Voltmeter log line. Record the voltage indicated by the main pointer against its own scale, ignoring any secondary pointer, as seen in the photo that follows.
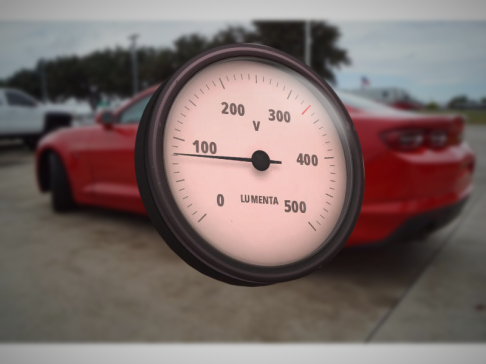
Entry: 80 V
